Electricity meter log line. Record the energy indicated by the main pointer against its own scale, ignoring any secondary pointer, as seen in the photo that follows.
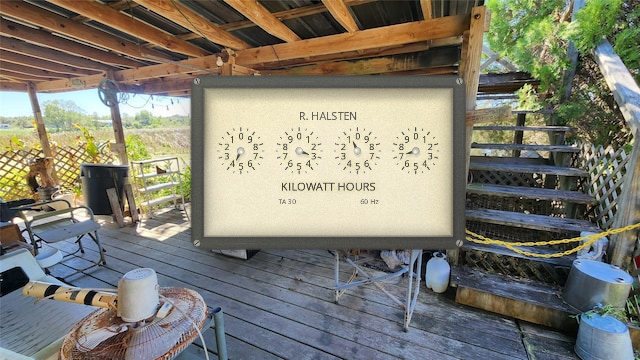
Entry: 4307 kWh
